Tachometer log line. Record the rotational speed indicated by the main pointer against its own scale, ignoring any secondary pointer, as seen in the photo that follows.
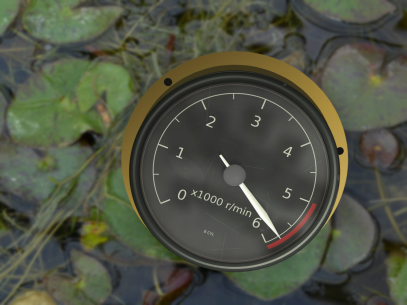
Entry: 5750 rpm
